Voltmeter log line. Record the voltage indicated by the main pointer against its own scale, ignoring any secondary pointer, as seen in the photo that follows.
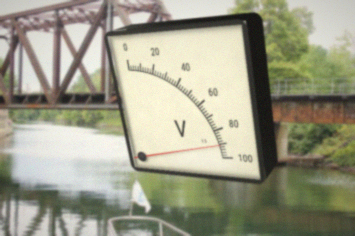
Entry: 90 V
